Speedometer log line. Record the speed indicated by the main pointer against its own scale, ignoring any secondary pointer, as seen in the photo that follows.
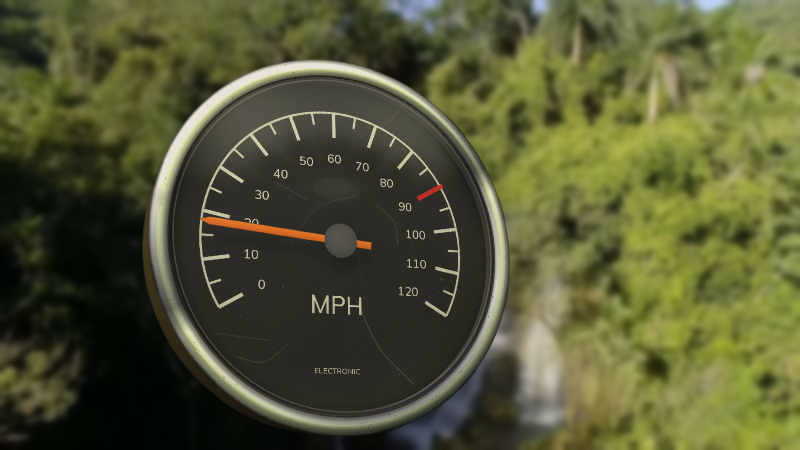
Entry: 17.5 mph
